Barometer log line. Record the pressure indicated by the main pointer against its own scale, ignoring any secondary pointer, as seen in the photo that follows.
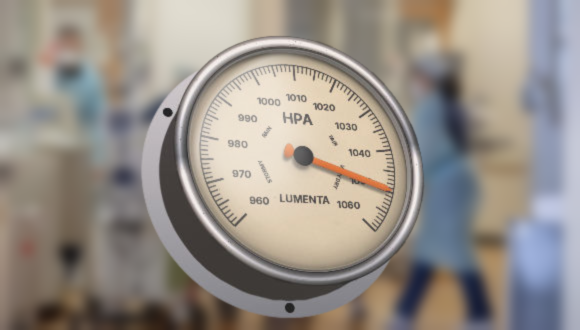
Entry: 1050 hPa
